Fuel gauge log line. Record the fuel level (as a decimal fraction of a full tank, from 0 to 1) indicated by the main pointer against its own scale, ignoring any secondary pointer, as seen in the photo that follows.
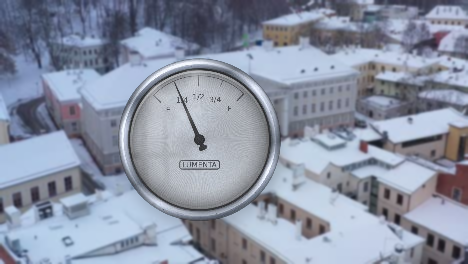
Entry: 0.25
